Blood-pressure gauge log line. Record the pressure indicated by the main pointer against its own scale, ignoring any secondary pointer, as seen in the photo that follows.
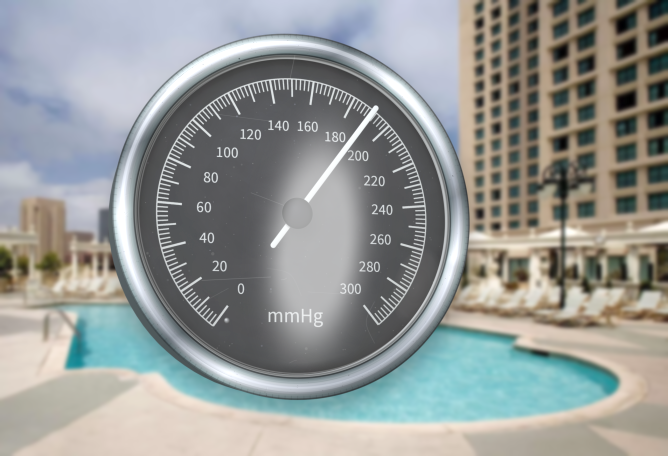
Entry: 190 mmHg
